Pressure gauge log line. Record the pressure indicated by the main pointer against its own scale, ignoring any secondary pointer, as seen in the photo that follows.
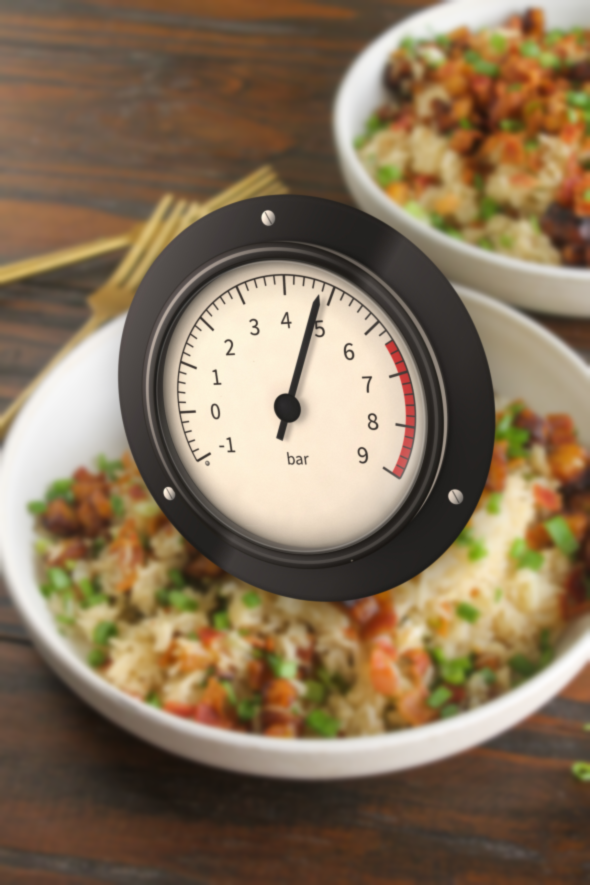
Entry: 4.8 bar
